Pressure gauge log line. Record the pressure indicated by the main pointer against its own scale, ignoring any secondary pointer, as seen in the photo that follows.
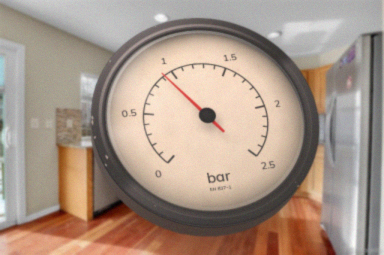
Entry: 0.9 bar
